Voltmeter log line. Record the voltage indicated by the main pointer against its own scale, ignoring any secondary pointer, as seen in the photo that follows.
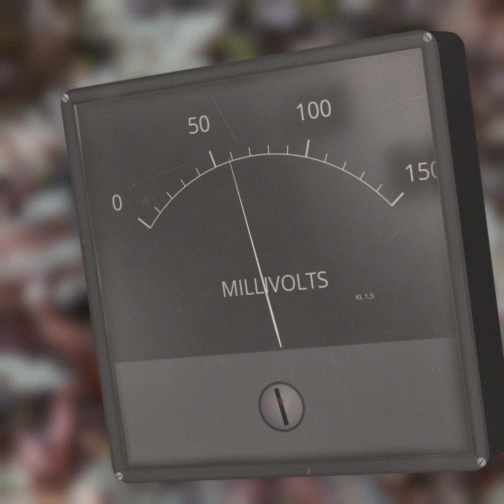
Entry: 60 mV
